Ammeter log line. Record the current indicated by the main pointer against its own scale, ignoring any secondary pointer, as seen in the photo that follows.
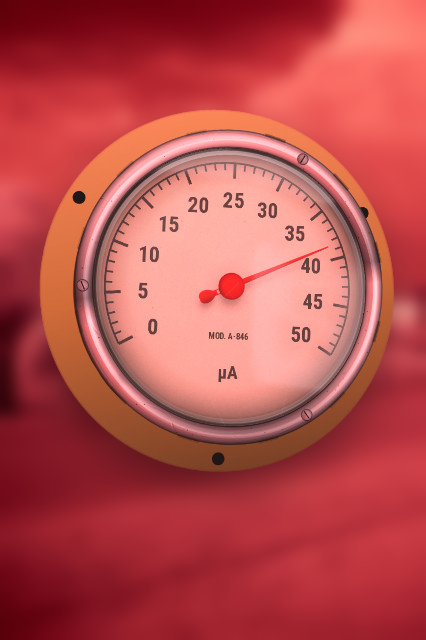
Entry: 38.5 µA
